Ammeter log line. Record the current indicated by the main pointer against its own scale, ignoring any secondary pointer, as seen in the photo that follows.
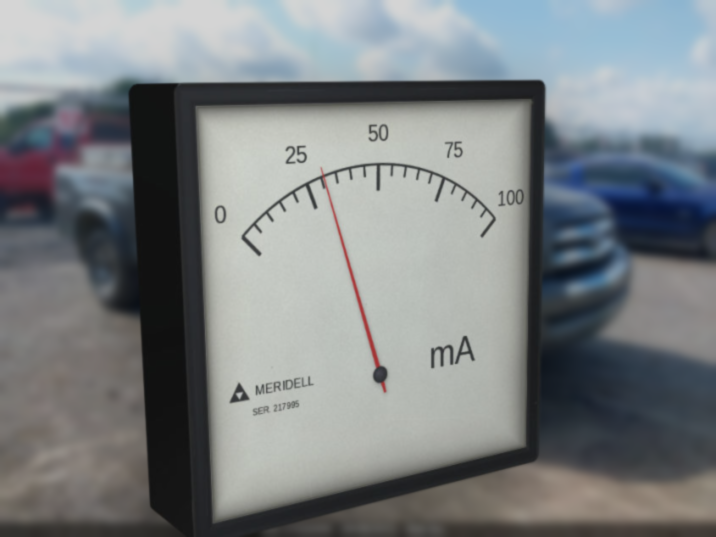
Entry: 30 mA
